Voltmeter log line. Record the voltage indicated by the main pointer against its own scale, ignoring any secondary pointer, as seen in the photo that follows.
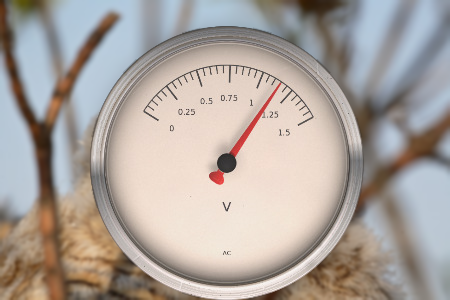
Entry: 1.15 V
